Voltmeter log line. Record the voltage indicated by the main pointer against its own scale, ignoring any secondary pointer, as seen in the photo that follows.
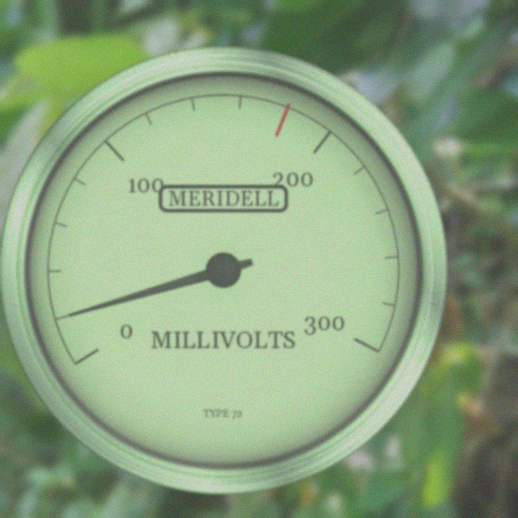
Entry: 20 mV
